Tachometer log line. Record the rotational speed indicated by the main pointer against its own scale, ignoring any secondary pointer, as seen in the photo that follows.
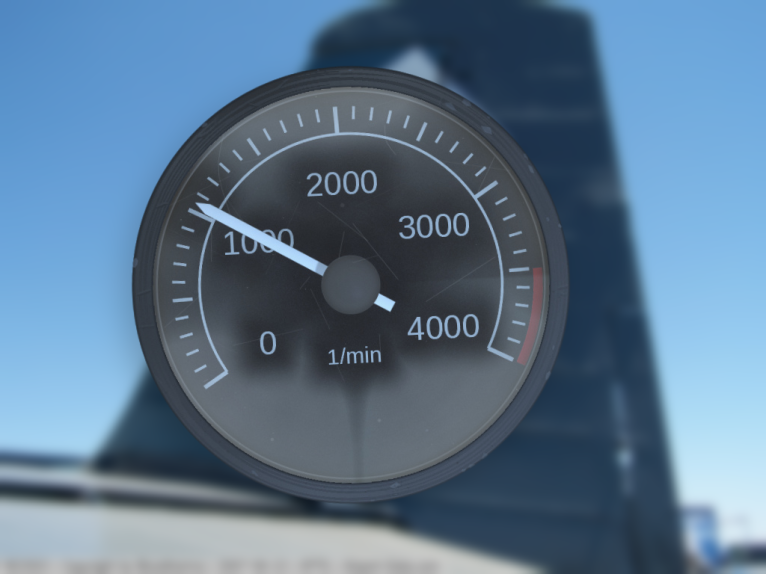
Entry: 1050 rpm
